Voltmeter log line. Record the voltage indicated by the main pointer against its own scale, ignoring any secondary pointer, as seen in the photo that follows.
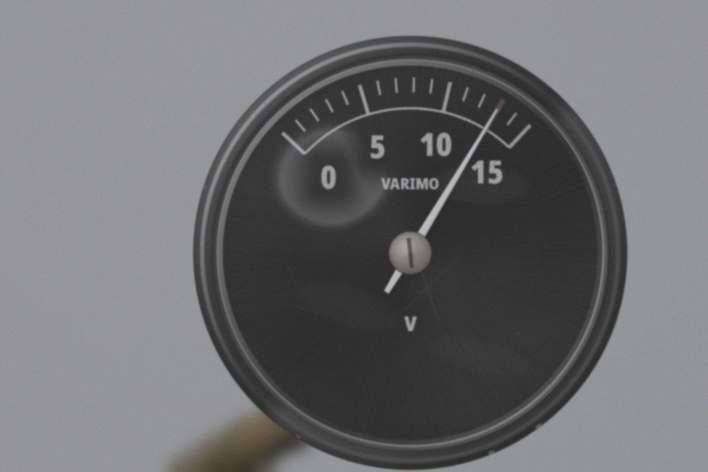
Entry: 13 V
